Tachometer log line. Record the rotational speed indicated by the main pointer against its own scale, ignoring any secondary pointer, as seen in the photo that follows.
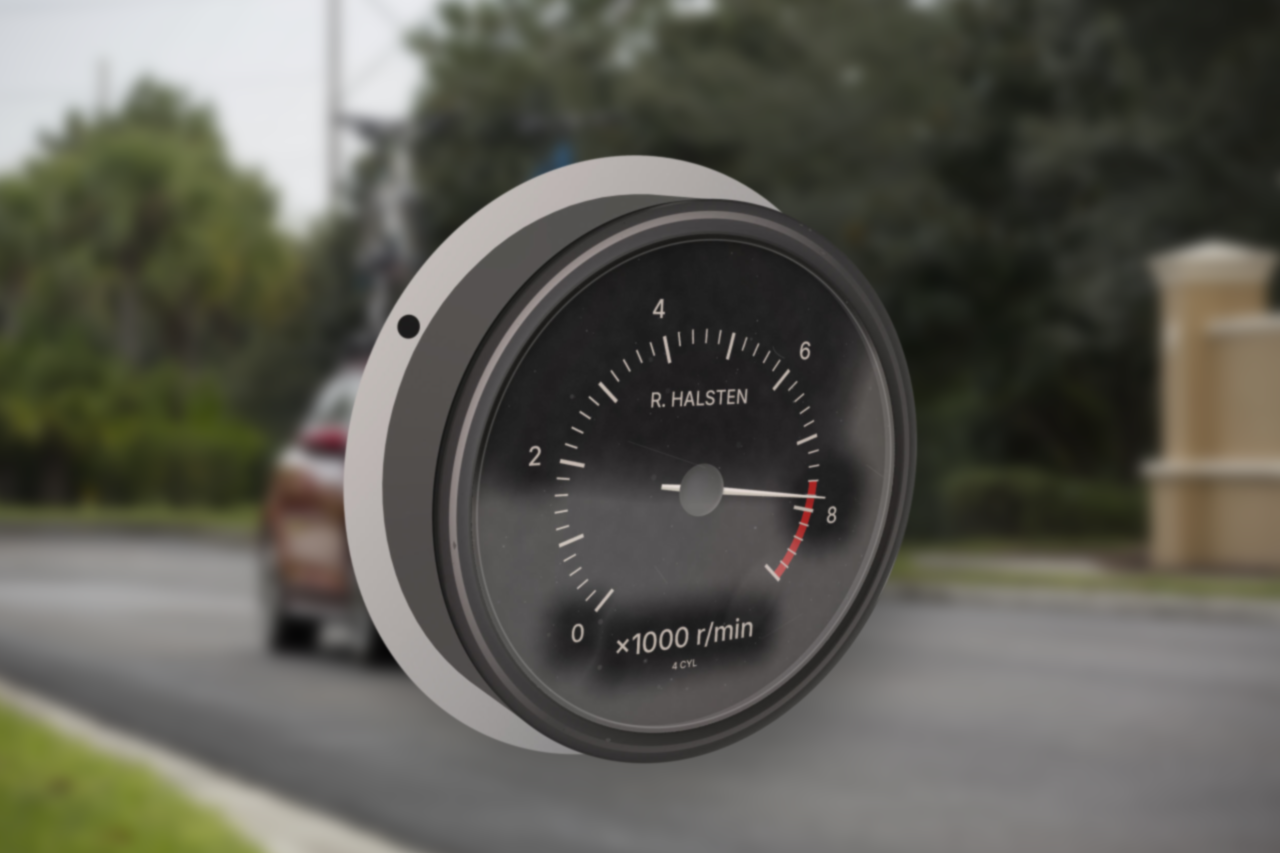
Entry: 7800 rpm
